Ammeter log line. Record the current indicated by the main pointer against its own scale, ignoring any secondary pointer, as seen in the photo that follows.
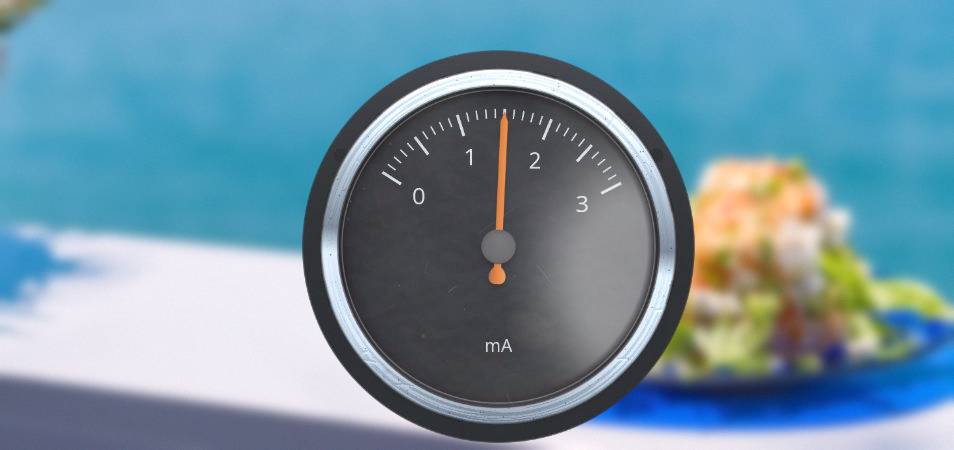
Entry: 1.5 mA
